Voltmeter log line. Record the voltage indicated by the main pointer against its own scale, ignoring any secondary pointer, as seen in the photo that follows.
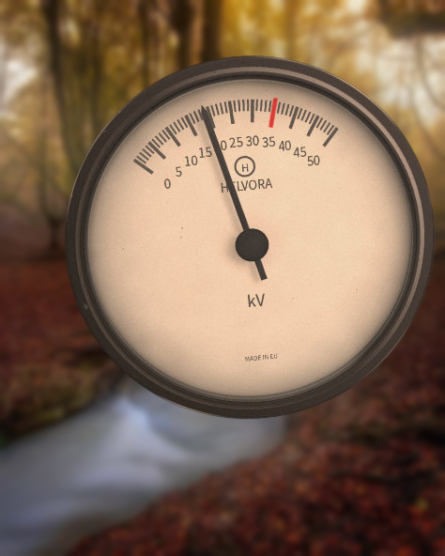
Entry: 19 kV
